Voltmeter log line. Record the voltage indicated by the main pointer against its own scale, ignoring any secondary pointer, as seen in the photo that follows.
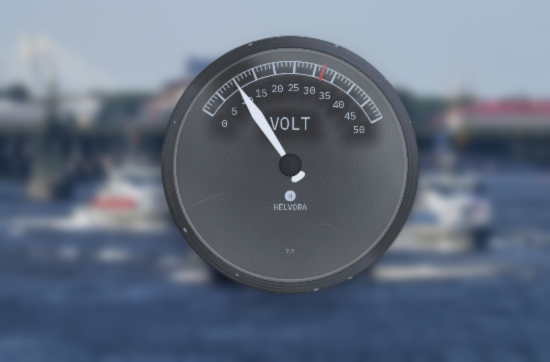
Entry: 10 V
